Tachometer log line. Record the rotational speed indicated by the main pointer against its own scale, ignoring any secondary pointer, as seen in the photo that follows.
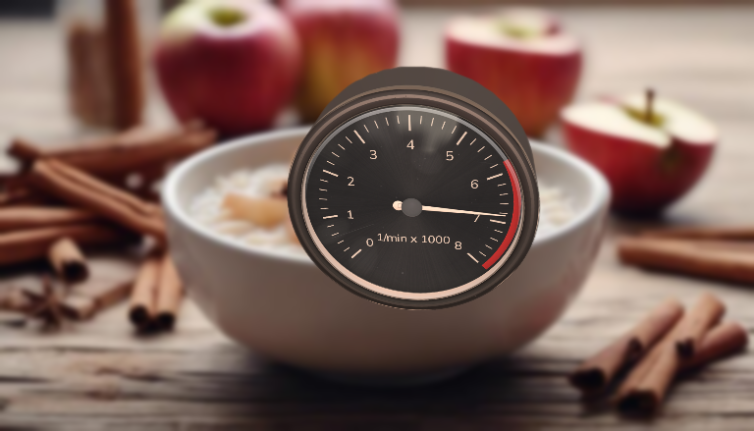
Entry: 6800 rpm
